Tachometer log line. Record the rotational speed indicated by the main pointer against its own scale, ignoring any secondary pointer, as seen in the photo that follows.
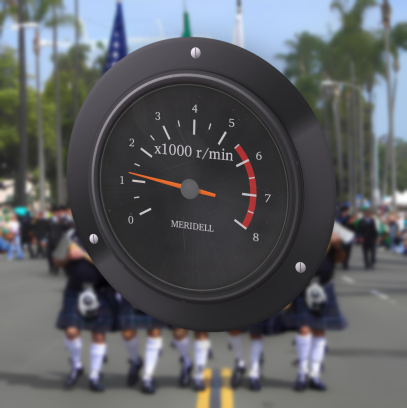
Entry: 1250 rpm
